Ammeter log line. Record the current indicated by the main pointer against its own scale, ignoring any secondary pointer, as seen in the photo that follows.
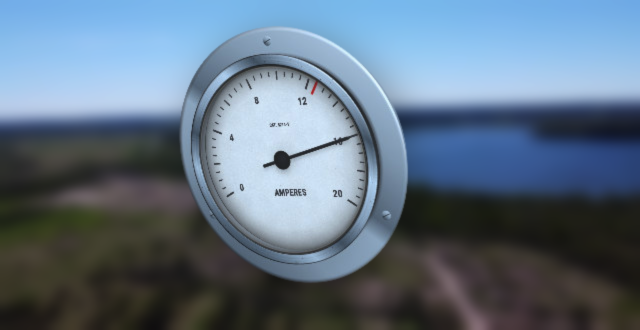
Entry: 16 A
